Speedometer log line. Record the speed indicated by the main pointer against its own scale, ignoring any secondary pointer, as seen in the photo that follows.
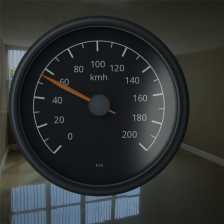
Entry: 55 km/h
